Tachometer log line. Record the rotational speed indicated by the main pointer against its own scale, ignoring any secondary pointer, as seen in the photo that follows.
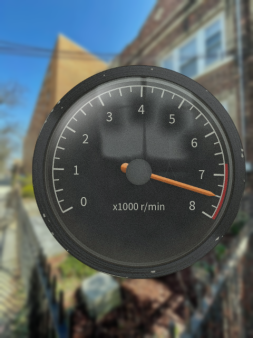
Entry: 7500 rpm
